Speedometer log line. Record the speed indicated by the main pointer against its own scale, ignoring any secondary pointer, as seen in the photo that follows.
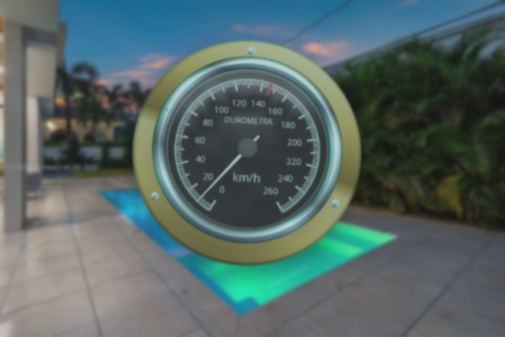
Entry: 10 km/h
